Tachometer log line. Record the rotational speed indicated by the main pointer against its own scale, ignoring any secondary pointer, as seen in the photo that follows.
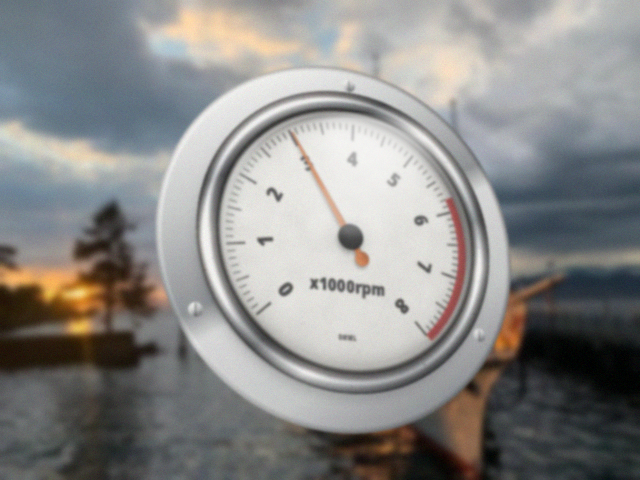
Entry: 3000 rpm
